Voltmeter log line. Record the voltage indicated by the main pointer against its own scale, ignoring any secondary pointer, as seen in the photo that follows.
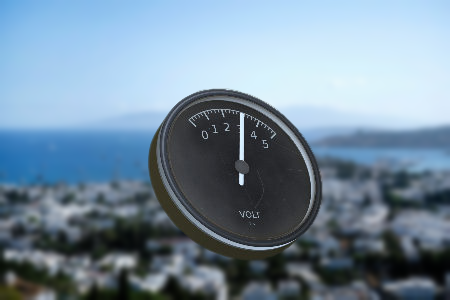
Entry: 3 V
